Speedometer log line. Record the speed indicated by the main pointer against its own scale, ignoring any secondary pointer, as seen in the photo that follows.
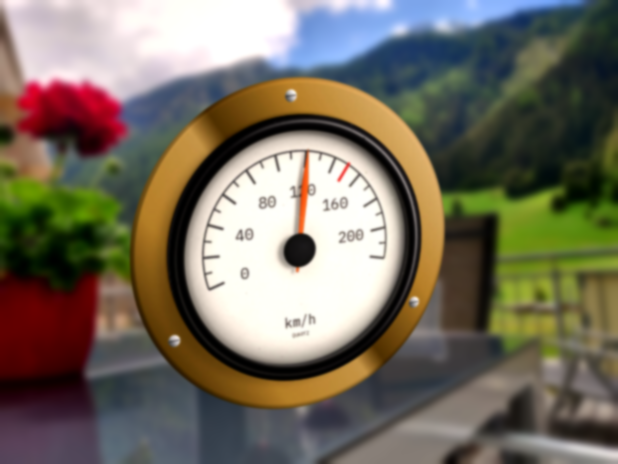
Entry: 120 km/h
